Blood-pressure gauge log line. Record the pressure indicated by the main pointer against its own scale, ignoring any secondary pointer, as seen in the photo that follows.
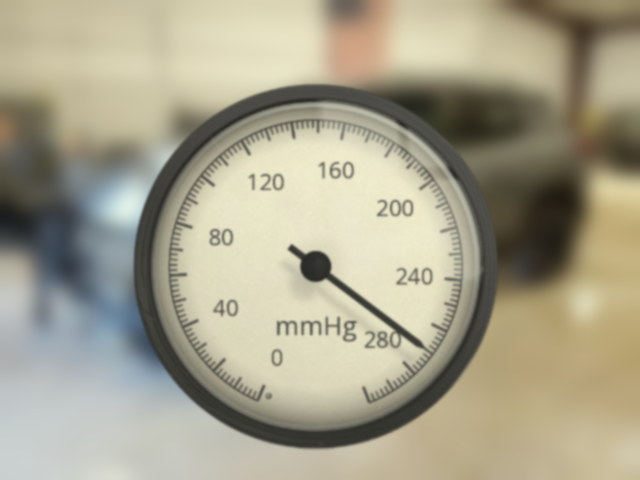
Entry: 270 mmHg
